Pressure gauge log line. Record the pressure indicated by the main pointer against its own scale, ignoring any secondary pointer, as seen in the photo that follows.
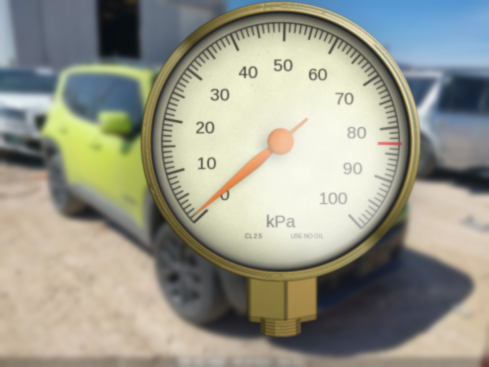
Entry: 1 kPa
